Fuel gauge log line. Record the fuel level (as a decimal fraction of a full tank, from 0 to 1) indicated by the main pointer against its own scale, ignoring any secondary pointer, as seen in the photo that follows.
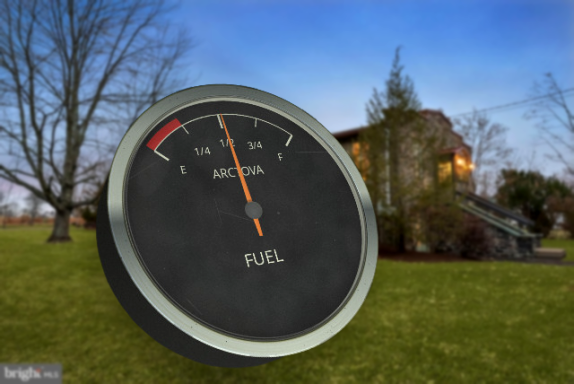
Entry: 0.5
